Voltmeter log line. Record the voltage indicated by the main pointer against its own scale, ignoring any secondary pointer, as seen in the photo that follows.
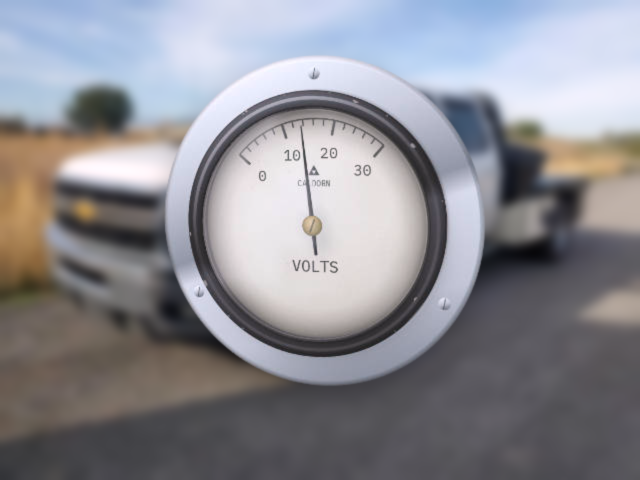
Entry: 14 V
